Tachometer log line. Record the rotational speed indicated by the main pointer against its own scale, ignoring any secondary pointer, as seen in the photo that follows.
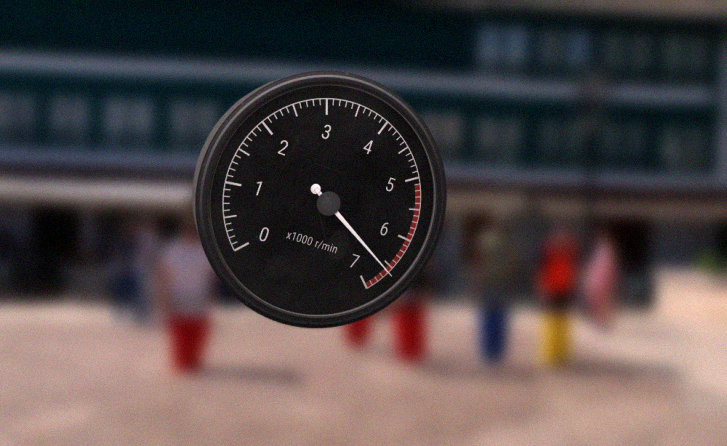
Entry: 6600 rpm
